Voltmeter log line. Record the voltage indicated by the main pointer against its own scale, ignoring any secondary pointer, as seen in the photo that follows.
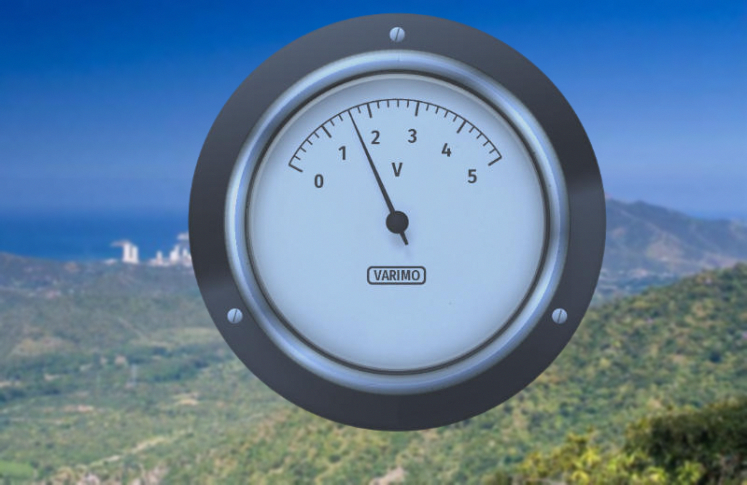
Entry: 1.6 V
